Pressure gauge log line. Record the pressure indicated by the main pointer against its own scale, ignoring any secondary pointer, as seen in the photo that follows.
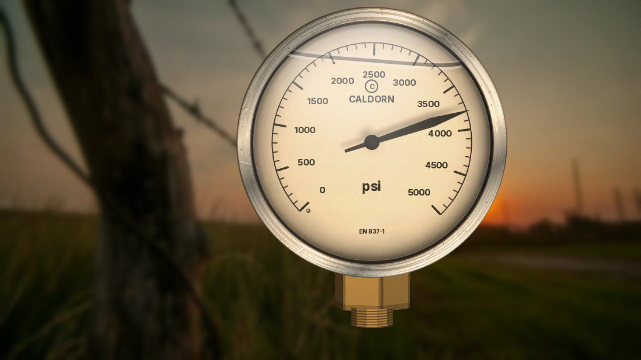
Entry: 3800 psi
